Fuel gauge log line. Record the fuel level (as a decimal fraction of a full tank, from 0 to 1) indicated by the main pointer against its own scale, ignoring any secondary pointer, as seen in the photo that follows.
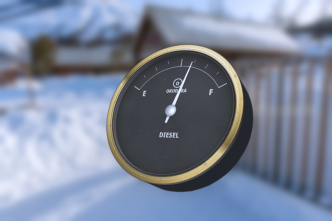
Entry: 0.625
